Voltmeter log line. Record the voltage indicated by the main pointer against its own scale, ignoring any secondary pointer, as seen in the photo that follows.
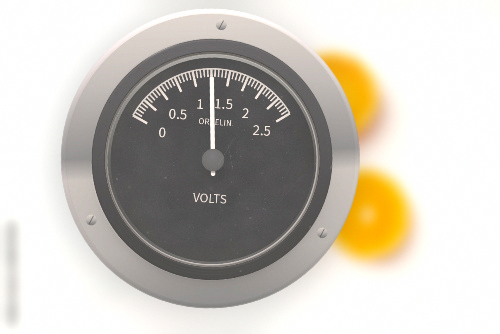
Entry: 1.25 V
